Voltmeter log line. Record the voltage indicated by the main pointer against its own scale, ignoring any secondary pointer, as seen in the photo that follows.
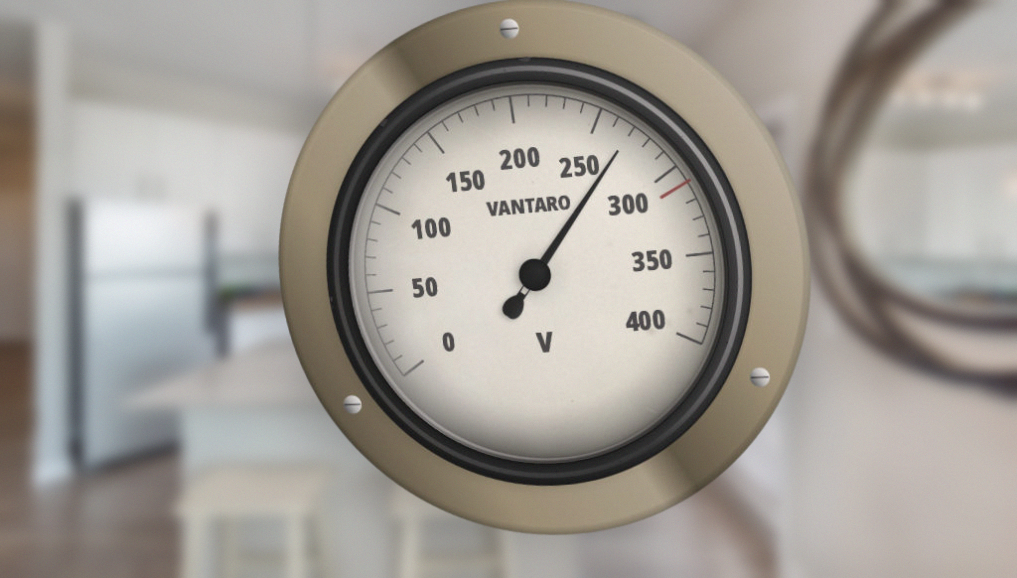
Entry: 270 V
